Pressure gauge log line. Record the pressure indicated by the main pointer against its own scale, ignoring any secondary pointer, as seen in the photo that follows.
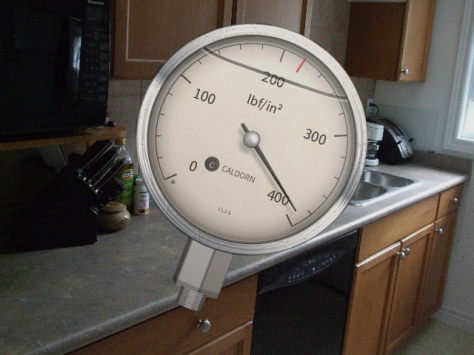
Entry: 390 psi
